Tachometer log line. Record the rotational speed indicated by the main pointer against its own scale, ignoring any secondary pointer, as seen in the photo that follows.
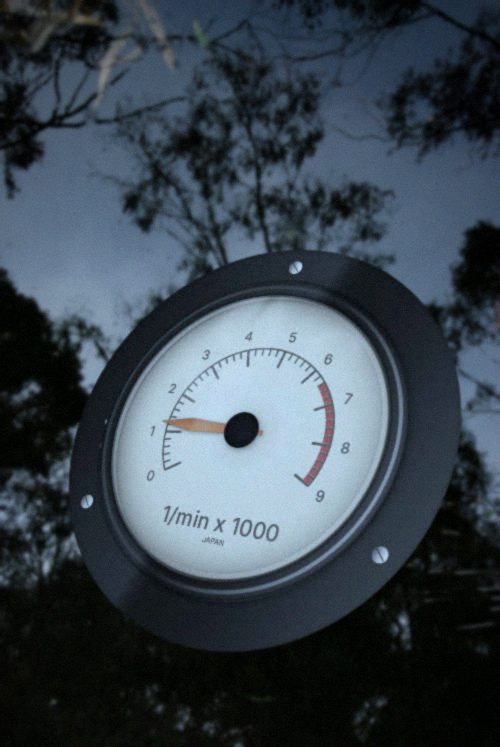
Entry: 1200 rpm
